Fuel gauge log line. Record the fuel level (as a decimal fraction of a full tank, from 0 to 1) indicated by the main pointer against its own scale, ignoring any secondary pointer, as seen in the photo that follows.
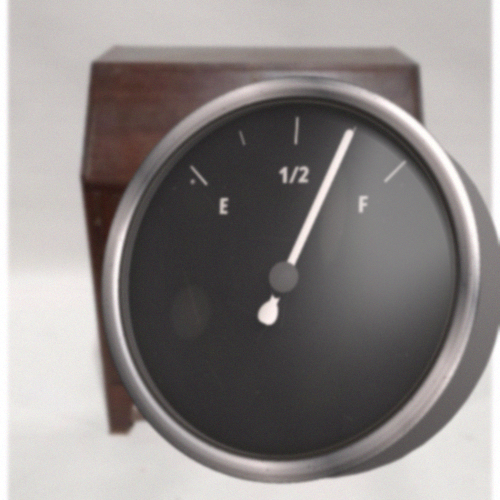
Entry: 0.75
